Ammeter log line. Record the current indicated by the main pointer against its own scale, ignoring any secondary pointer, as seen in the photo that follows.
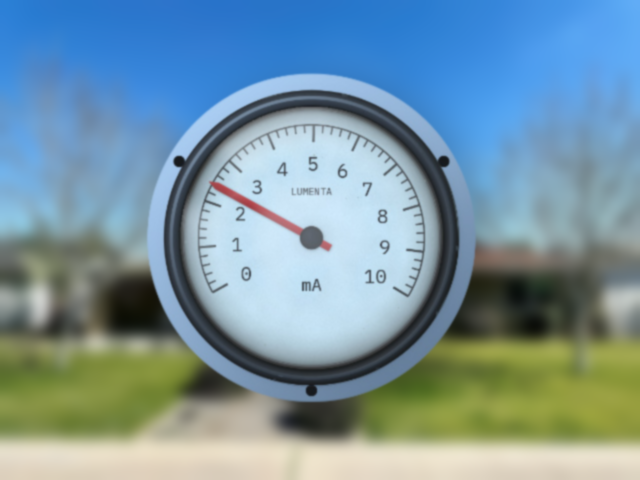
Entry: 2.4 mA
